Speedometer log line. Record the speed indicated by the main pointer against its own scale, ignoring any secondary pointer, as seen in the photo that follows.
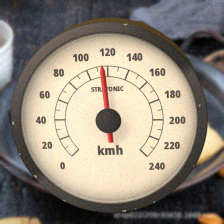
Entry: 115 km/h
